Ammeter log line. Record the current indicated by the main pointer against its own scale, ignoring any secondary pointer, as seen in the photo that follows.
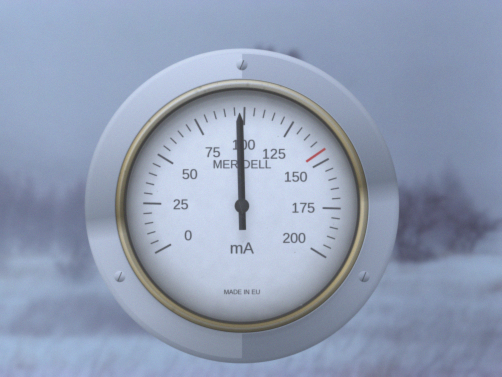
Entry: 97.5 mA
